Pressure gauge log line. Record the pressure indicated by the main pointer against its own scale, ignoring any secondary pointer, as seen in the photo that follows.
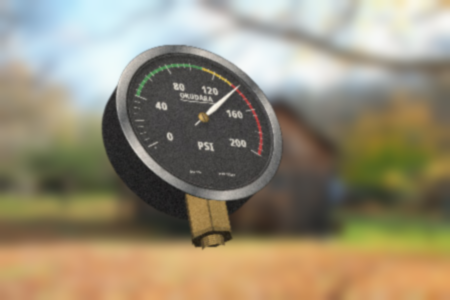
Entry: 140 psi
